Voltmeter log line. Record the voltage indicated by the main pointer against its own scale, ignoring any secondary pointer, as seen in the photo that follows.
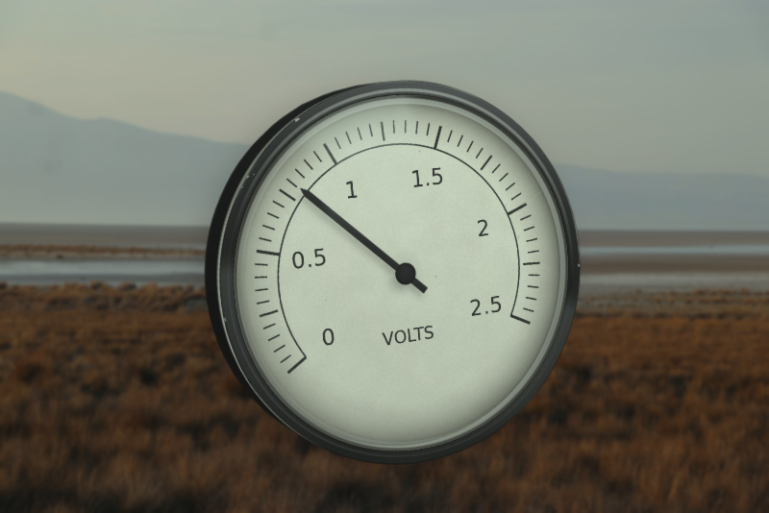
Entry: 0.8 V
